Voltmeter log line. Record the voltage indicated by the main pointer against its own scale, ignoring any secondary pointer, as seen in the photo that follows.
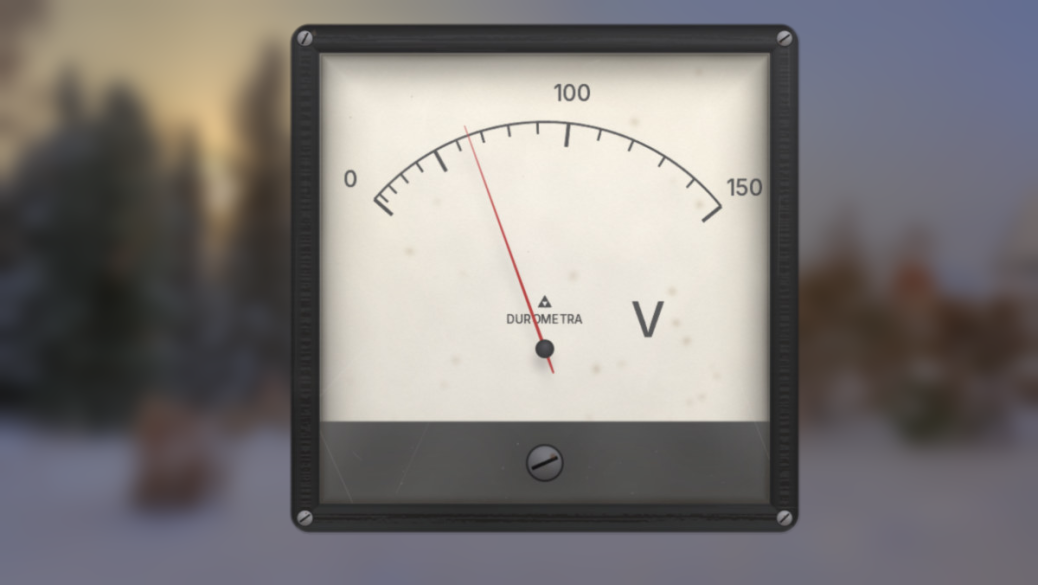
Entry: 65 V
